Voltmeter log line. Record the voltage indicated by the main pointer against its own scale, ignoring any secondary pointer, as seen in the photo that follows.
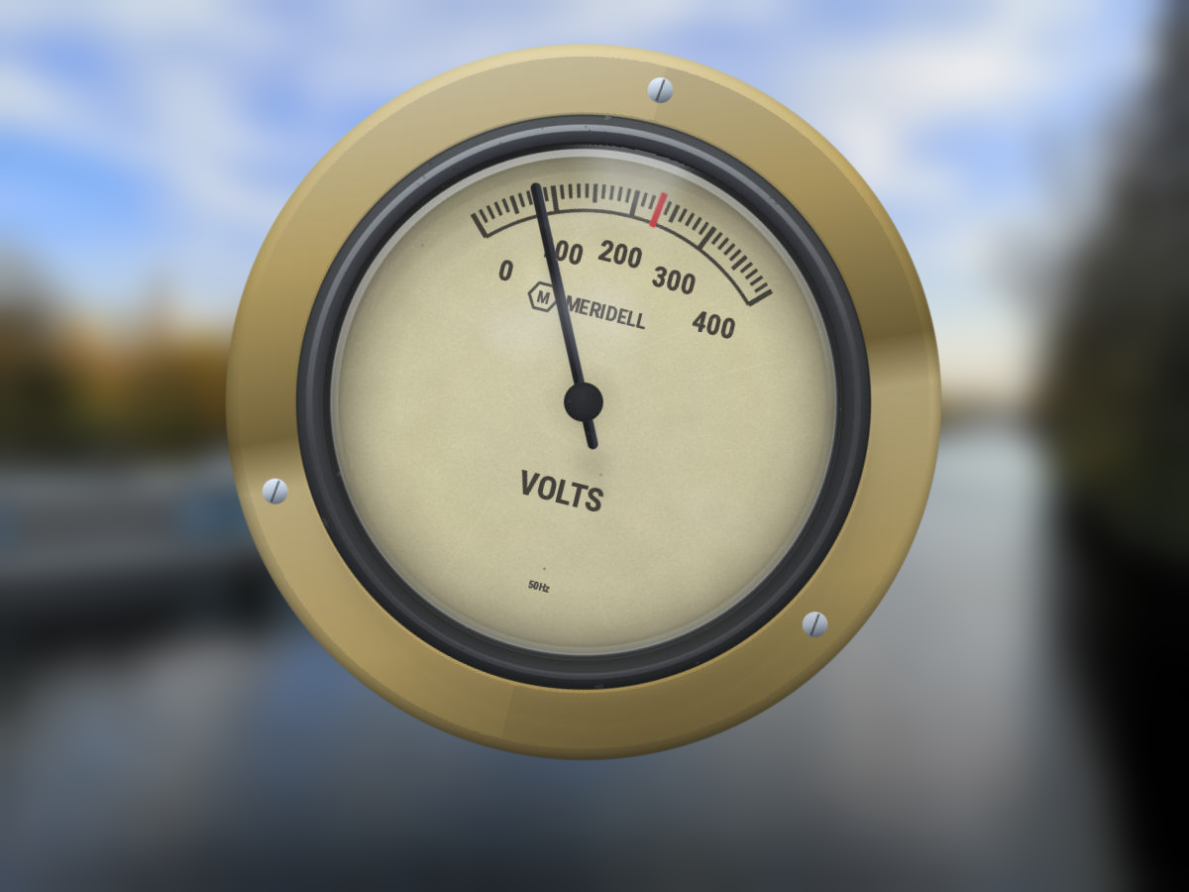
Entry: 80 V
